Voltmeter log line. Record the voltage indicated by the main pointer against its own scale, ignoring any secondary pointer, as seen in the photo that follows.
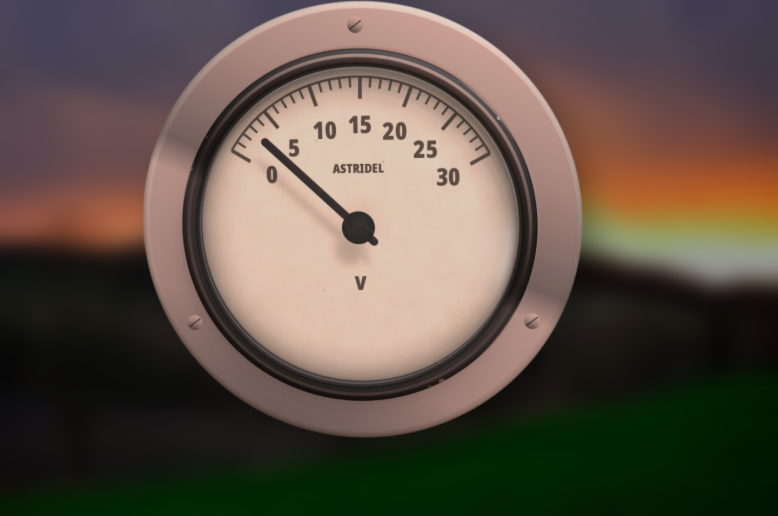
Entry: 3 V
